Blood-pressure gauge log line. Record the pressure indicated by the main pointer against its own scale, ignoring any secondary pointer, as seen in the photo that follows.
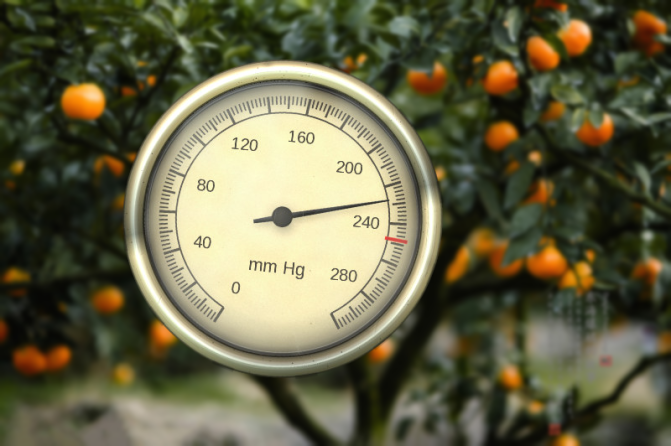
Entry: 228 mmHg
